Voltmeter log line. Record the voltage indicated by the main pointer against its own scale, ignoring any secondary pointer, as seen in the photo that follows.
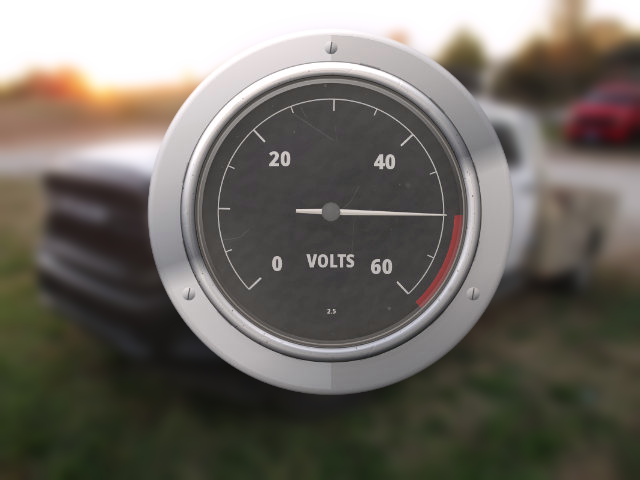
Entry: 50 V
